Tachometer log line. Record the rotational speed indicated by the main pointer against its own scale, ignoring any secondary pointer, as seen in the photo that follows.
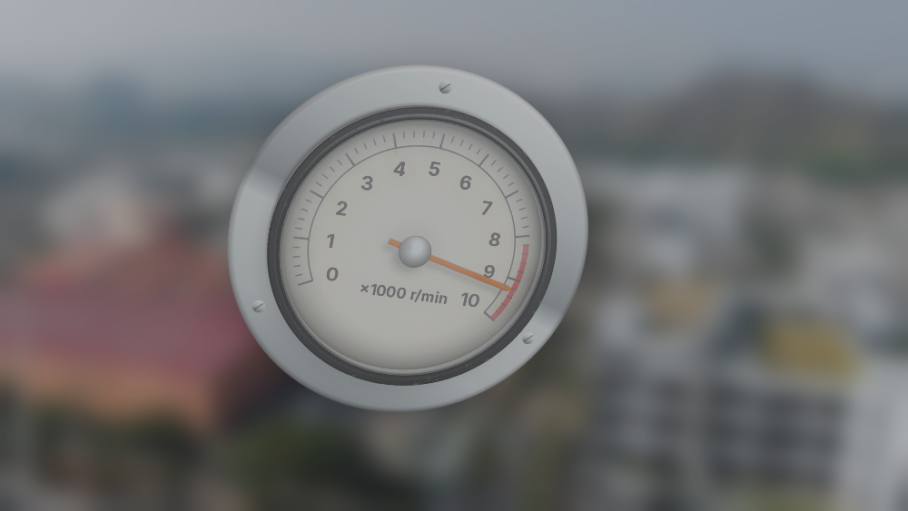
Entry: 9200 rpm
